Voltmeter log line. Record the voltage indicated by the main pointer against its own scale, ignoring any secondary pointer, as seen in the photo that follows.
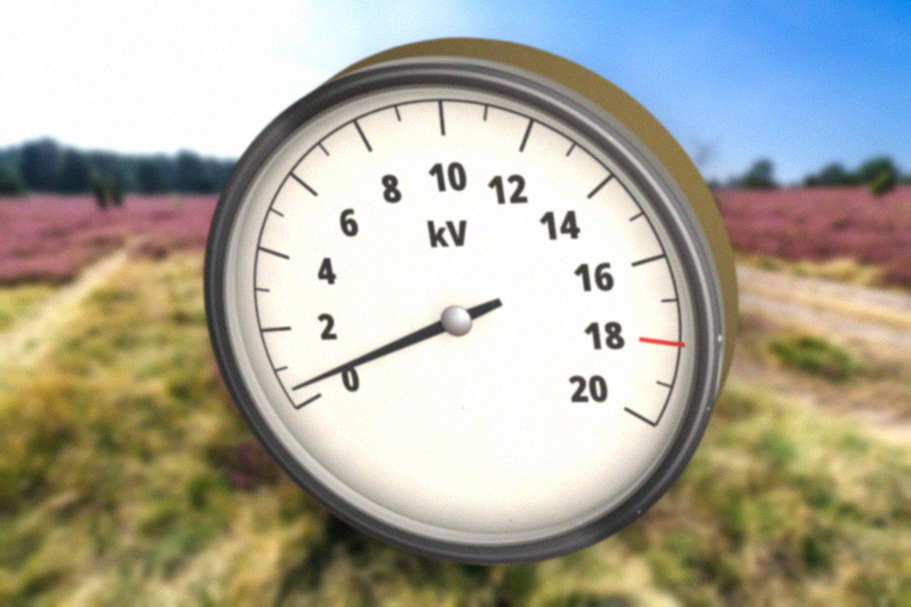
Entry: 0.5 kV
